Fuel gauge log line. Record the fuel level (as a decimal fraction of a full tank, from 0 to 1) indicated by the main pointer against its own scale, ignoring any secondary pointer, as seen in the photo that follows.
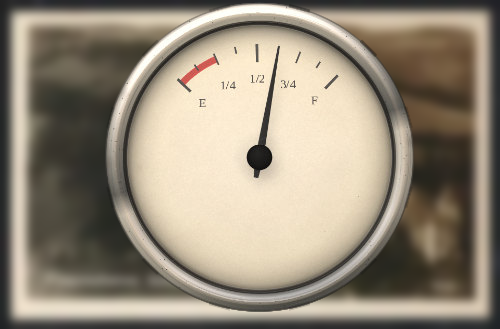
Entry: 0.625
